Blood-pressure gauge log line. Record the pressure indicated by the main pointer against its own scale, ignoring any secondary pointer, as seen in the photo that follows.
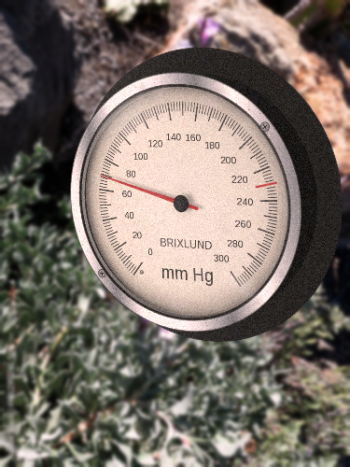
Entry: 70 mmHg
